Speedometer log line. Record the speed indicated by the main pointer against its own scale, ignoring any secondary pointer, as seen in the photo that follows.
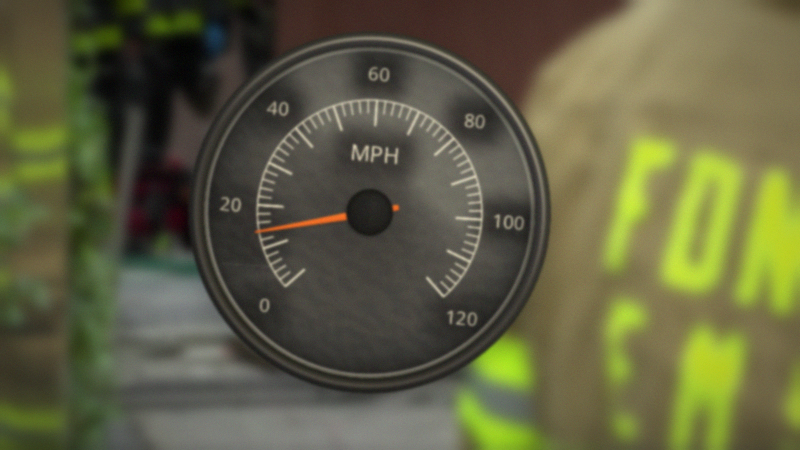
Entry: 14 mph
